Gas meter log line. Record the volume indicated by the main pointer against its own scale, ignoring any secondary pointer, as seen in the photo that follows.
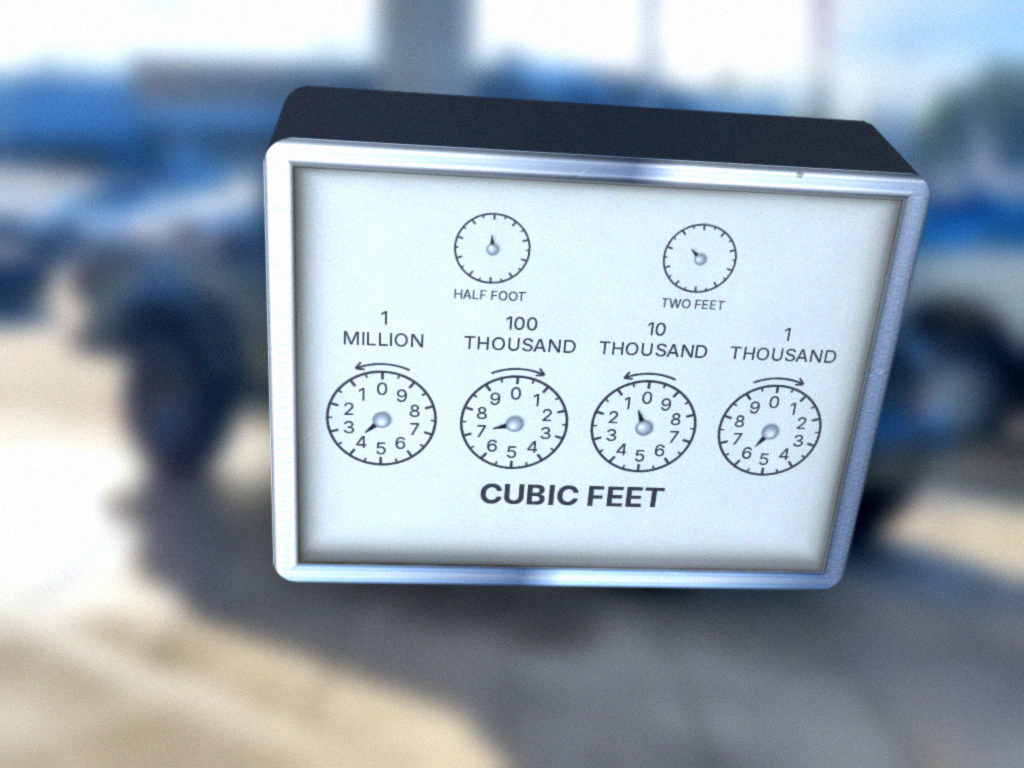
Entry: 370600 ft³
